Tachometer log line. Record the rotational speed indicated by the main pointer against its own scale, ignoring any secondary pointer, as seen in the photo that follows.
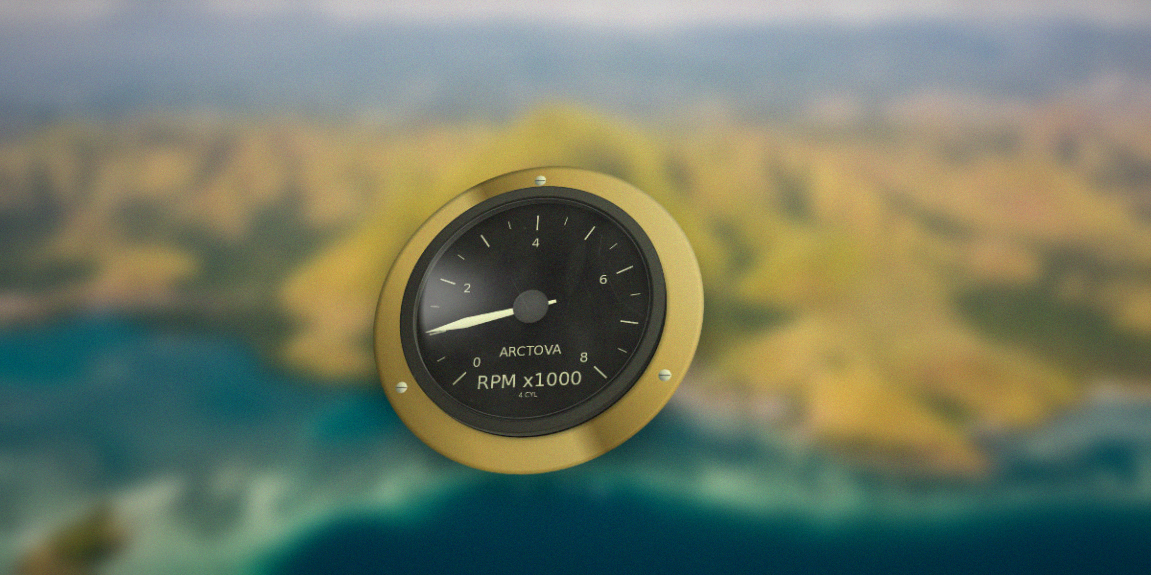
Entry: 1000 rpm
